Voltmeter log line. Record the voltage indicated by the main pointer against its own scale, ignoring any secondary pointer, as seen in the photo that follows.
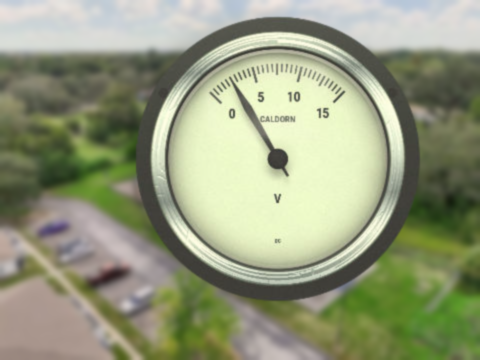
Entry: 2.5 V
